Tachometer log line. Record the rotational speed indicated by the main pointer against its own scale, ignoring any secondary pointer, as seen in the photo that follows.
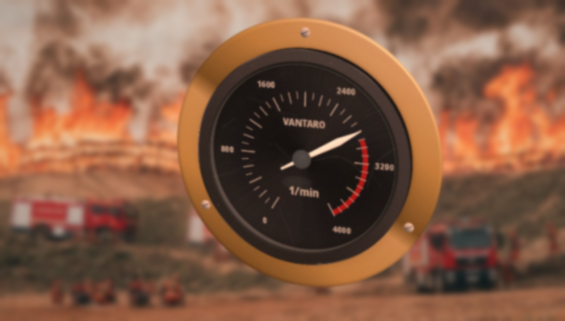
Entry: 2800 rpm
